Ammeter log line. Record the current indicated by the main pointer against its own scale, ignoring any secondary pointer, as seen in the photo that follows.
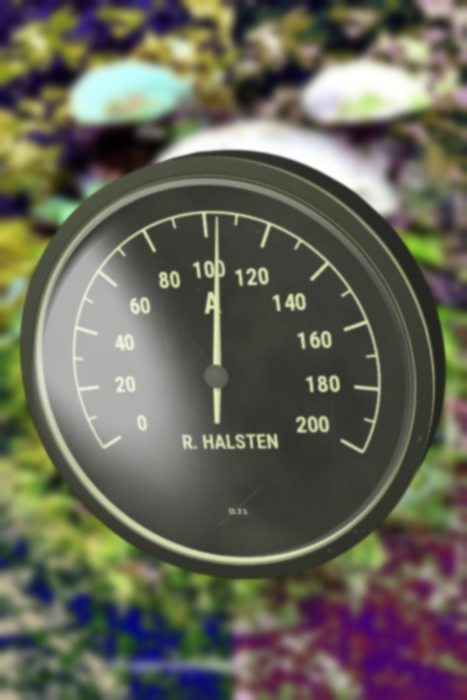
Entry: 105 A
